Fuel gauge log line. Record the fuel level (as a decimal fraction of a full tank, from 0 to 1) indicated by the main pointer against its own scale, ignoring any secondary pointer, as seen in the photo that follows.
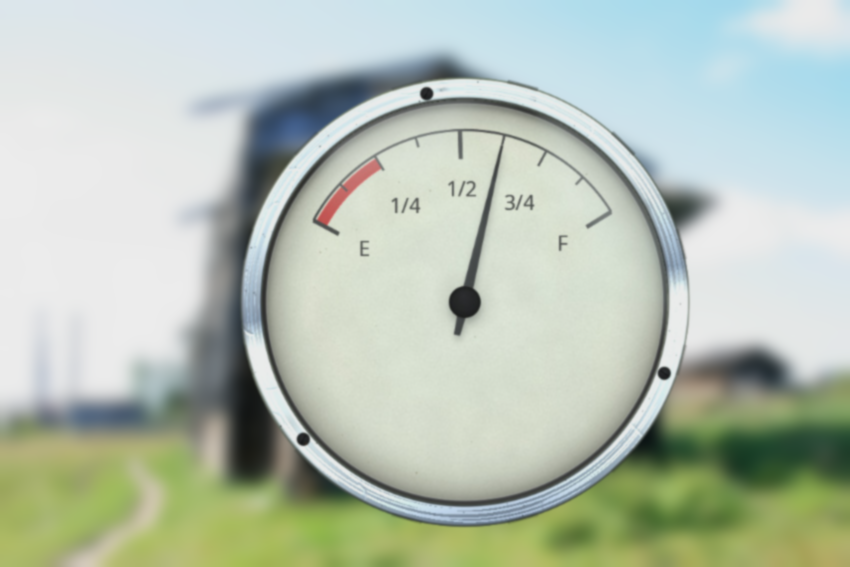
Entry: 0.625
